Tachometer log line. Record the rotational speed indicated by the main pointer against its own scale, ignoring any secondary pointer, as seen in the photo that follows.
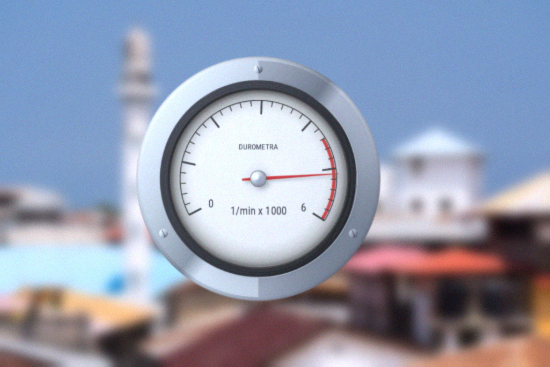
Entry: 5100 rpm
